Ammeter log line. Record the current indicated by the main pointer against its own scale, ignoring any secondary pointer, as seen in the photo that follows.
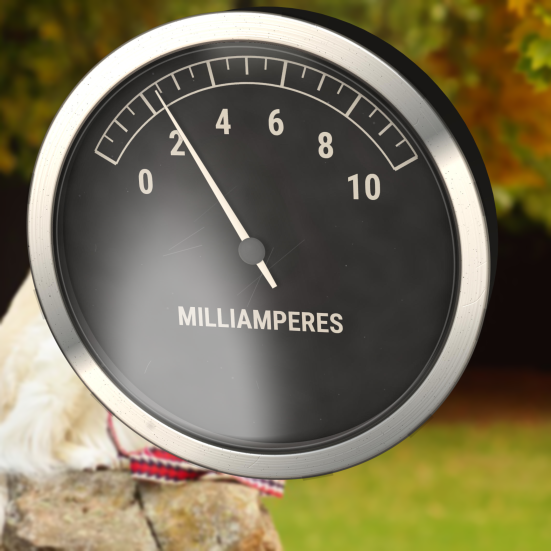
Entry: 2.5 mA
